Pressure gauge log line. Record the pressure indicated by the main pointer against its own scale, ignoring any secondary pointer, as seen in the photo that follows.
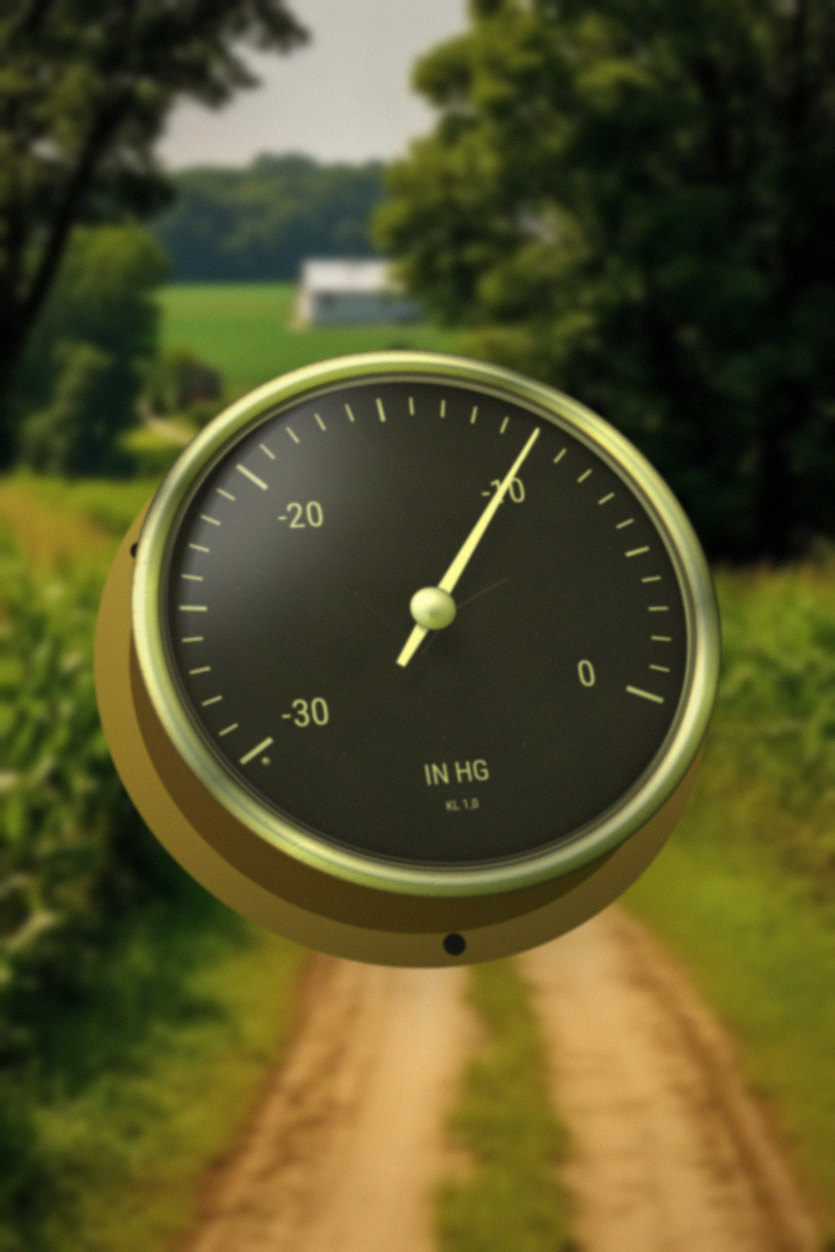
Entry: -10 inHg
